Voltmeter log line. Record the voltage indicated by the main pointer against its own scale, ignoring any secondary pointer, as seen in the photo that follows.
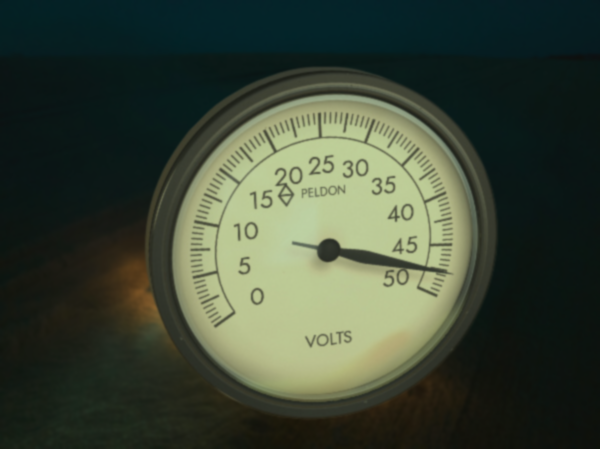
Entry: 47.5 V
